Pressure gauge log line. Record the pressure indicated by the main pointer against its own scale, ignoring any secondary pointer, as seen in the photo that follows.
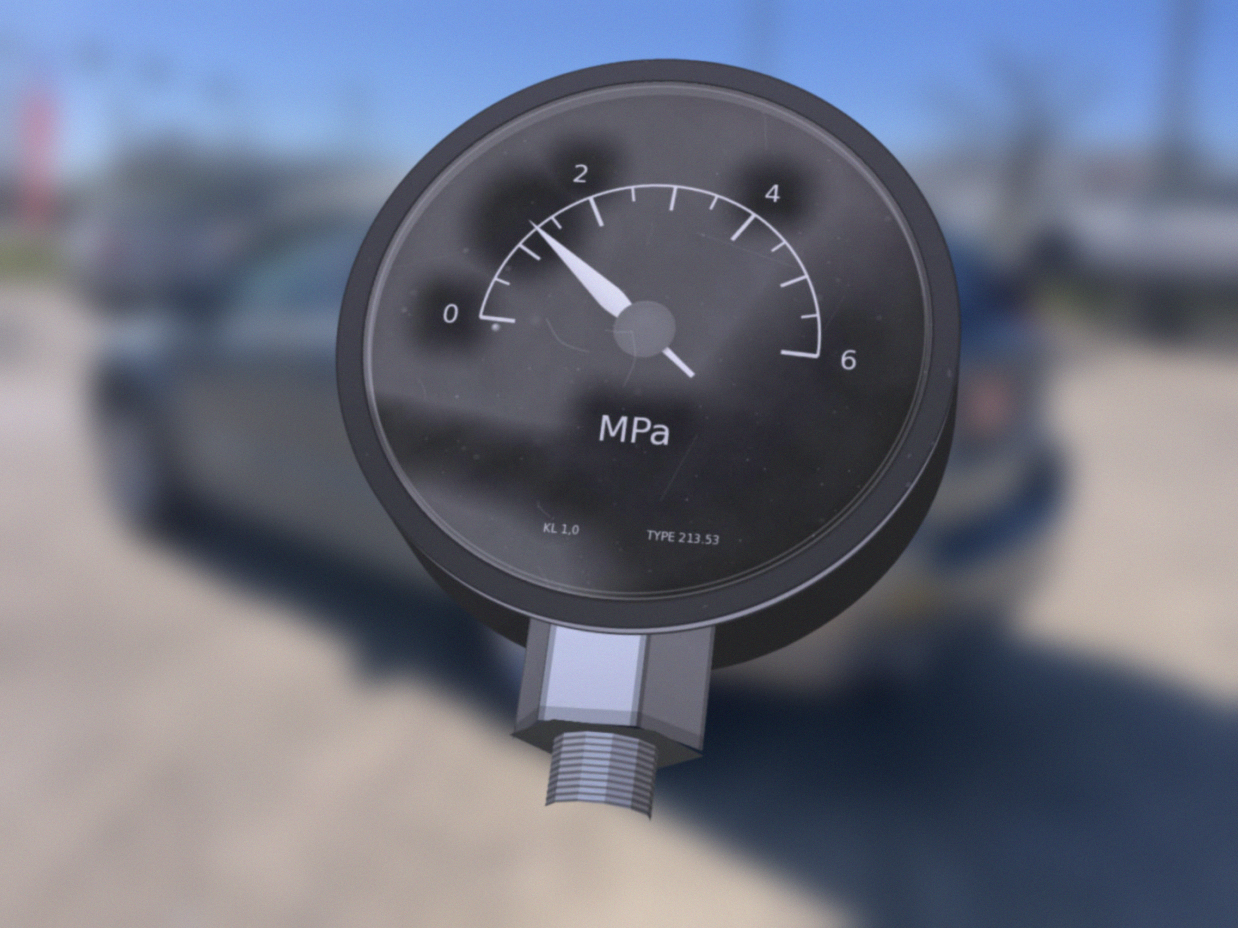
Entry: 1.25 MPa
